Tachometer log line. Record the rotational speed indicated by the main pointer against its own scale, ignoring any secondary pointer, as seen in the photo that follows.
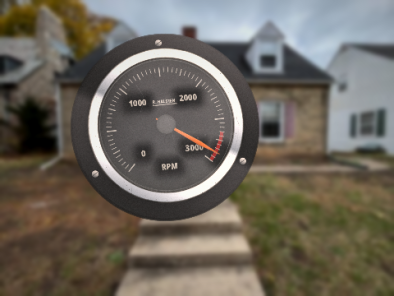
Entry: 2900 rpm
